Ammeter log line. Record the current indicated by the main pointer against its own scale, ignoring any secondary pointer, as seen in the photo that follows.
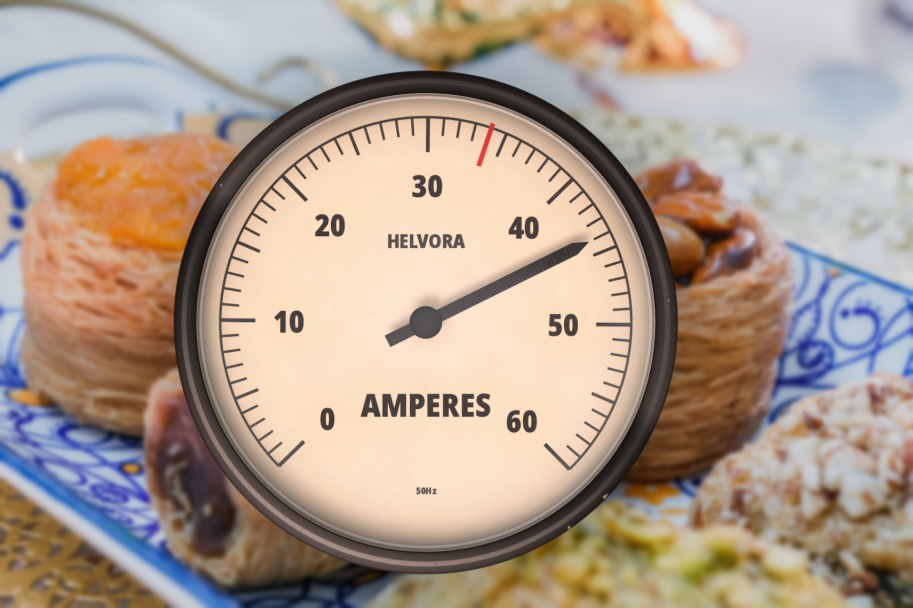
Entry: 44 A
